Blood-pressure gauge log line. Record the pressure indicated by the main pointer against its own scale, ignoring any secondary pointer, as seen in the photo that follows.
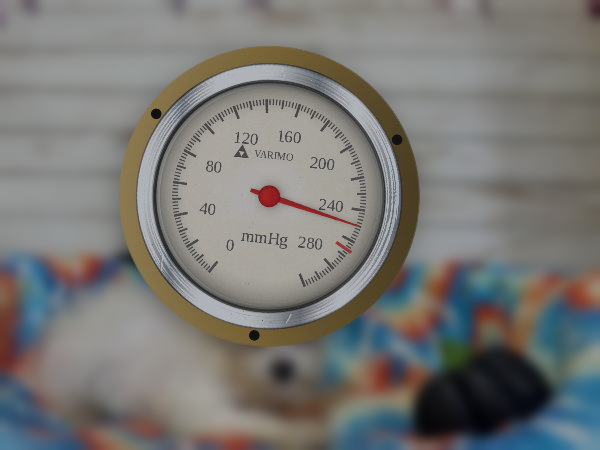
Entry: 250 mmHg
